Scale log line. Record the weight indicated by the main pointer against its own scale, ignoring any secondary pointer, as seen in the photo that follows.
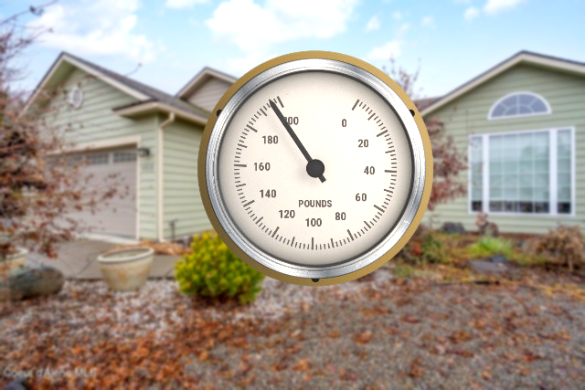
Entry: 196 lb
